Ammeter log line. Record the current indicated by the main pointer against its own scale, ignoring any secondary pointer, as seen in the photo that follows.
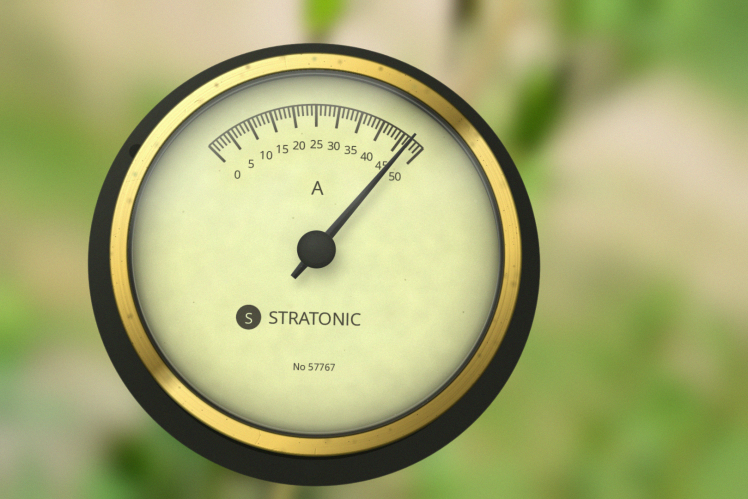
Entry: 47 A
